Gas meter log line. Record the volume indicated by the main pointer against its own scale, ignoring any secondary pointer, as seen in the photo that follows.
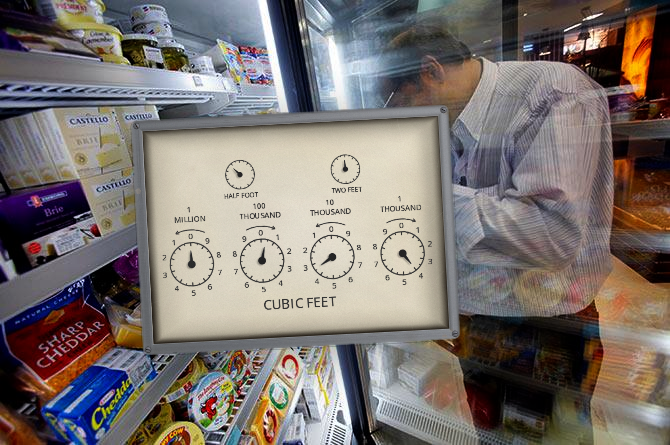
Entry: 3400 ft³
